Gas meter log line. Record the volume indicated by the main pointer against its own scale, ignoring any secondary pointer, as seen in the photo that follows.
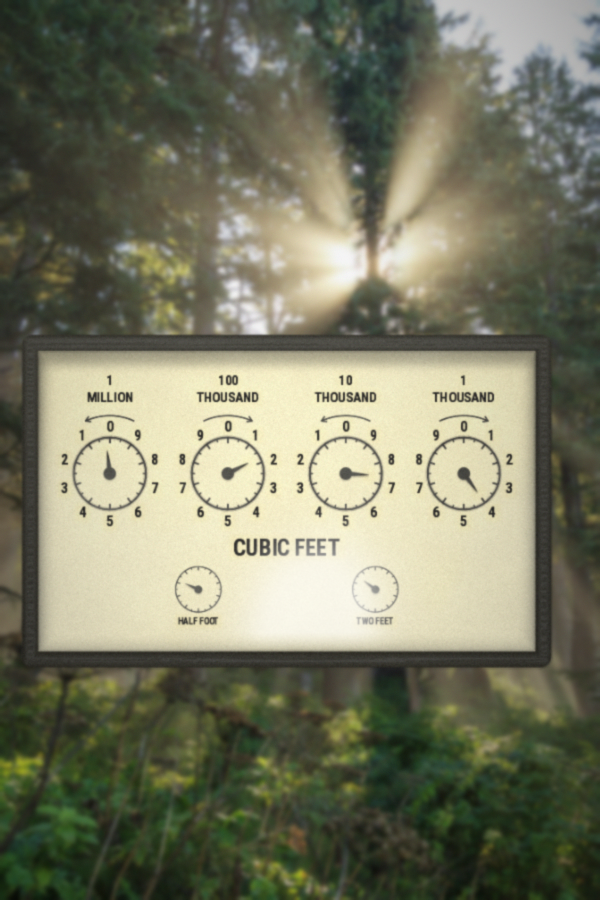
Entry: 17400 ft³
